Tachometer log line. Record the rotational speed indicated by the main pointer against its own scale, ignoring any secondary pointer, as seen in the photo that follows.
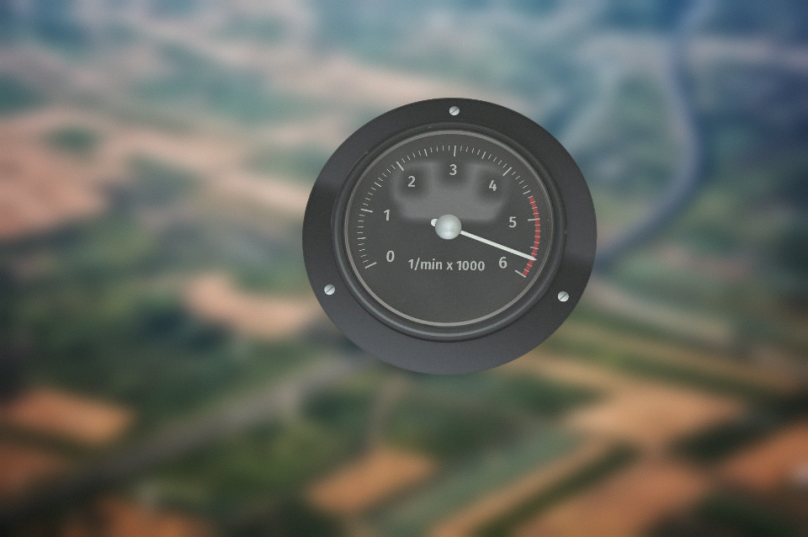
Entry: 5700 rpm
